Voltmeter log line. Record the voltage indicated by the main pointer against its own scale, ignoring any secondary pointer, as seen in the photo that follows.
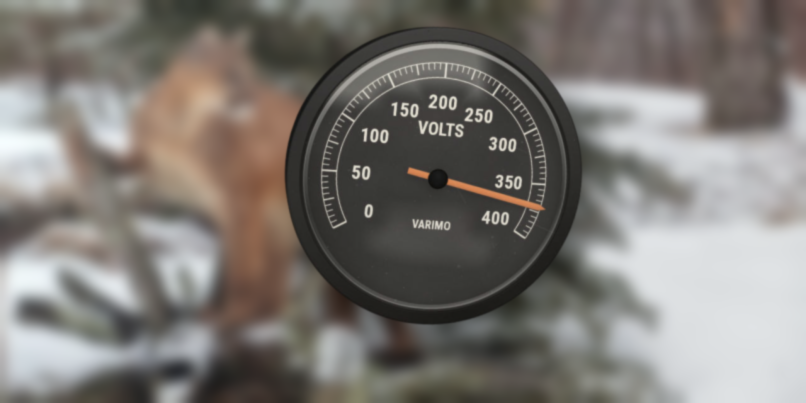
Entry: 370 V
